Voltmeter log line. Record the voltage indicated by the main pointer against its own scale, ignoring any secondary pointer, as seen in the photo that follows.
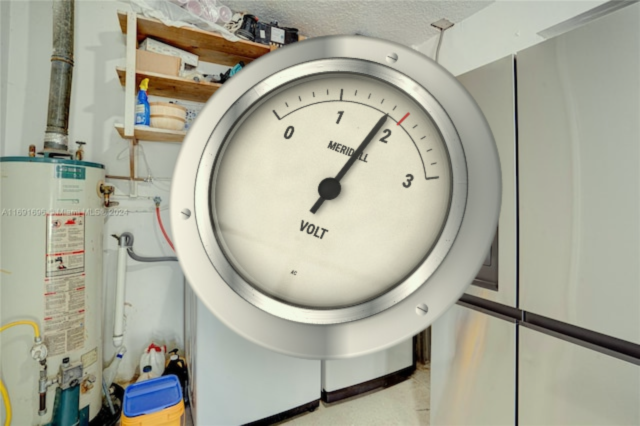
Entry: 1.8 V
